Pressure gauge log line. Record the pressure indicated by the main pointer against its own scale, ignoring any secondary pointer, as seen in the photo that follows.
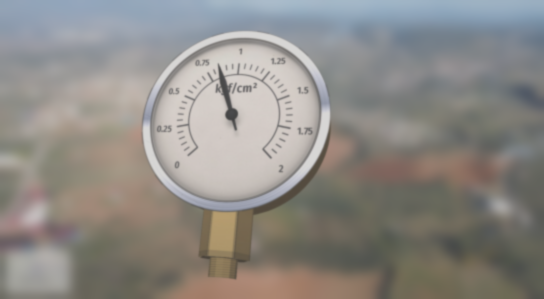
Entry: 0.85 kg/cm²
